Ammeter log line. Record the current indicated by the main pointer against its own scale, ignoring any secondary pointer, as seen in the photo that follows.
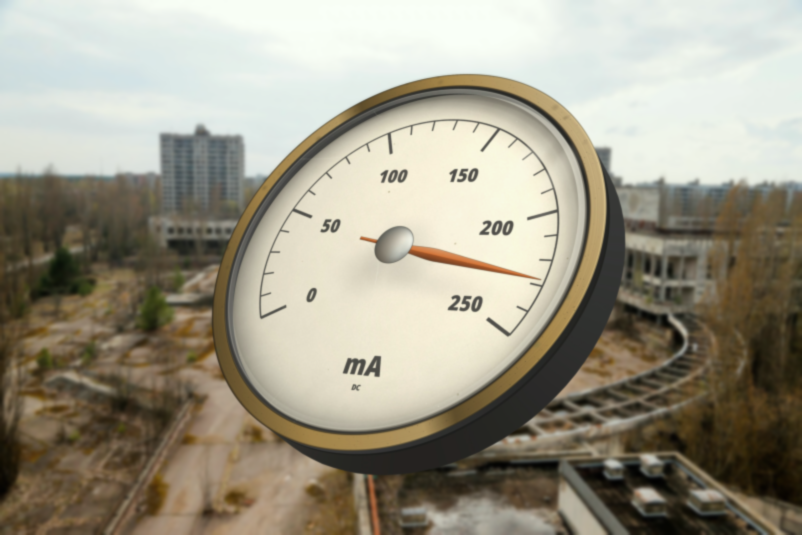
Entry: 230 mA
